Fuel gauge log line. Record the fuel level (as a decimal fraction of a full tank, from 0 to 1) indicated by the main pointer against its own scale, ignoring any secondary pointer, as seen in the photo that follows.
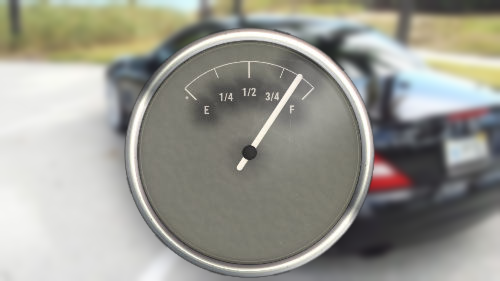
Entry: 0.875
